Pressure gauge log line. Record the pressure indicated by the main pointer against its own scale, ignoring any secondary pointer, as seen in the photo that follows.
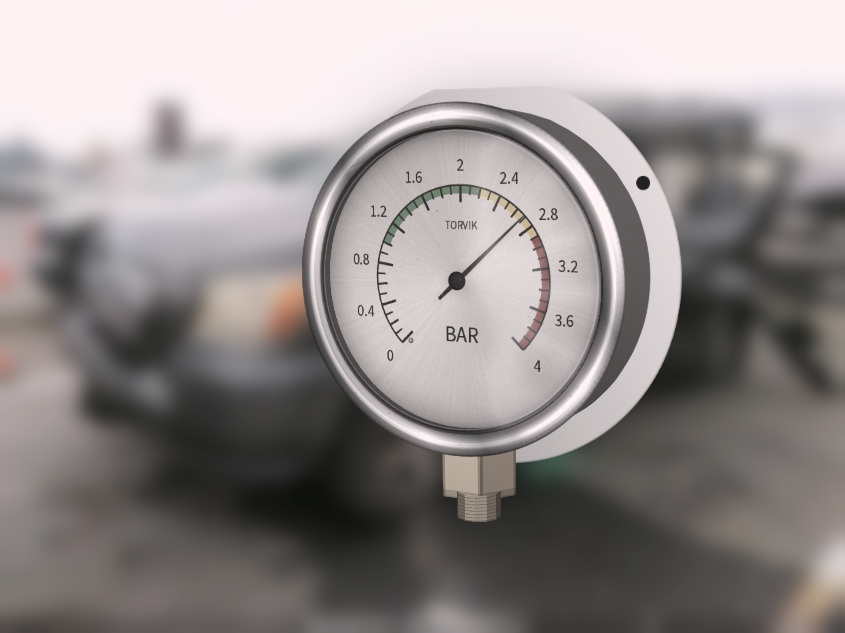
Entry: 2.7 bar
